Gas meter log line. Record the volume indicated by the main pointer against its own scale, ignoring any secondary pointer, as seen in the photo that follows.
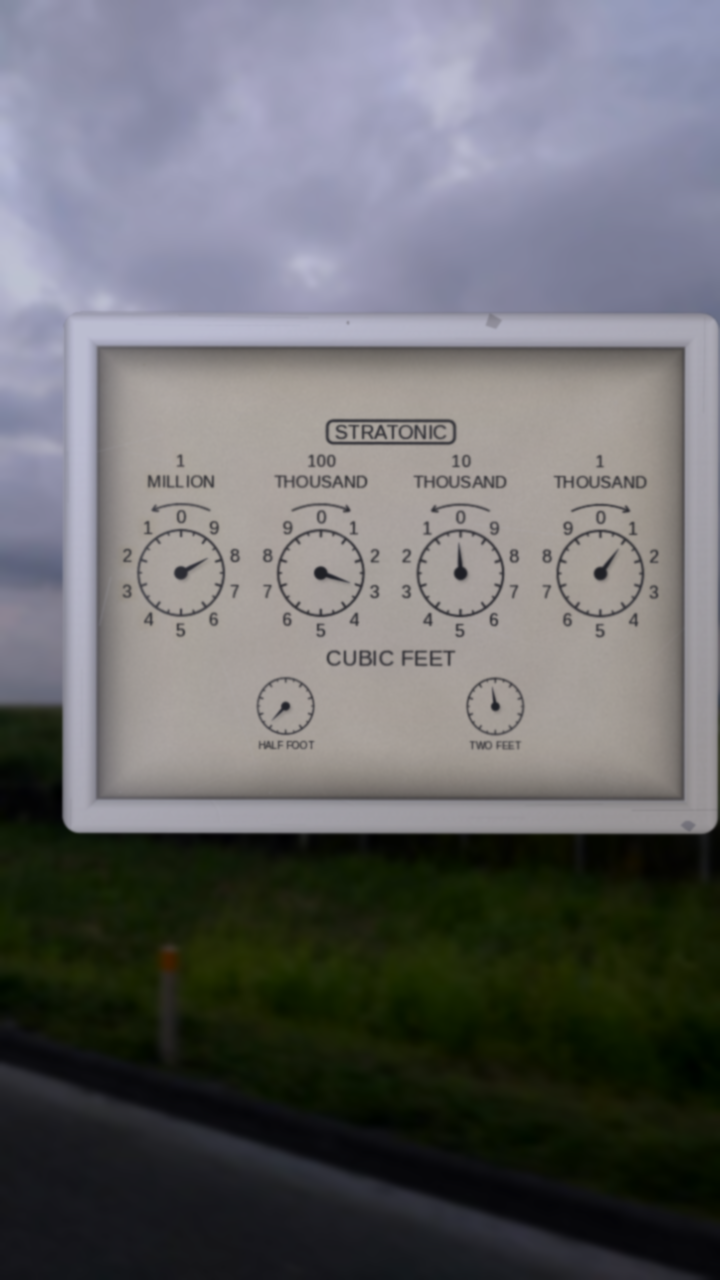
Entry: 830100 ft³
